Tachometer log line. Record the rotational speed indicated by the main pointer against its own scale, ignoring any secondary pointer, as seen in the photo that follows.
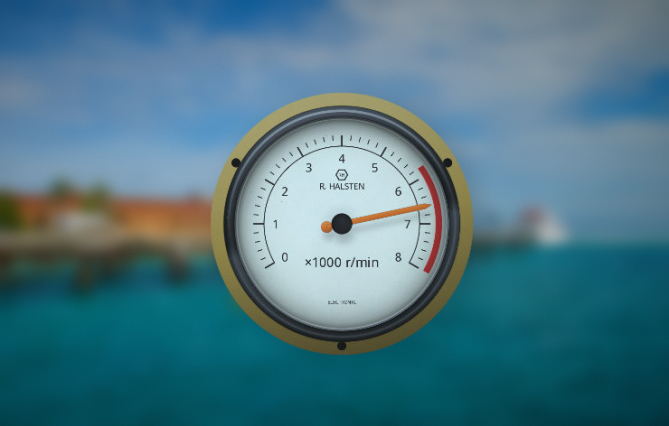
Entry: 6600 rpm
